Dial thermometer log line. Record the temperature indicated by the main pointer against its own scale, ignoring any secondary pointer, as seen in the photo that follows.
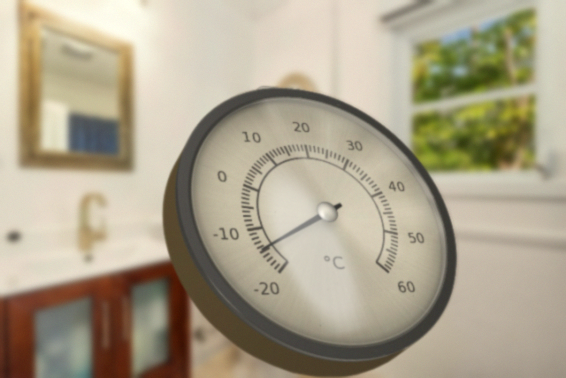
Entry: -15 °C
